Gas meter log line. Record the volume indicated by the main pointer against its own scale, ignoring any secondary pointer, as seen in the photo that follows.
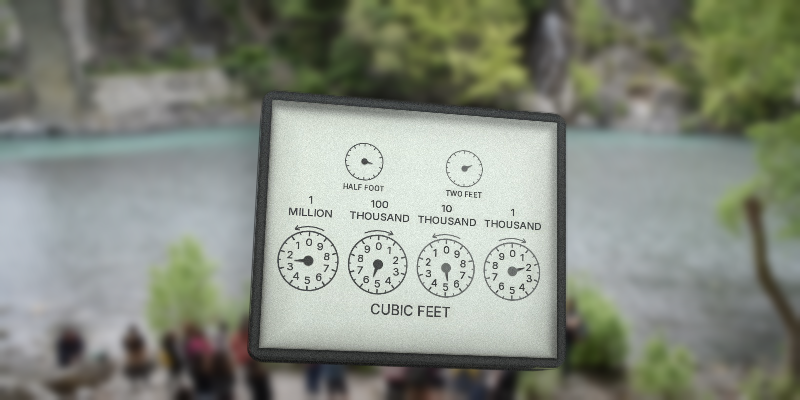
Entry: 255200 ft³
